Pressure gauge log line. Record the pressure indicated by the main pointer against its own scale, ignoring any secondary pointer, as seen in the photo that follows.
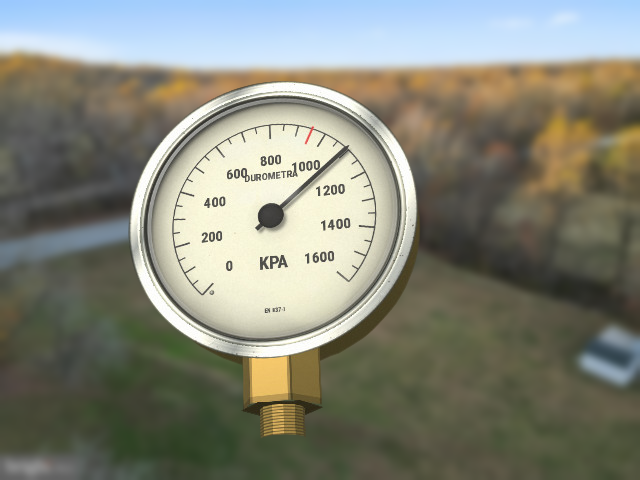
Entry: 1100 kPa
